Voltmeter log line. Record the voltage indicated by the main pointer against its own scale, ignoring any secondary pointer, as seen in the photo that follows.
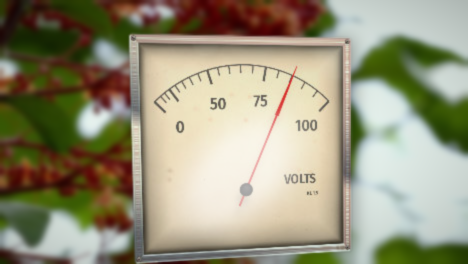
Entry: 85 V
